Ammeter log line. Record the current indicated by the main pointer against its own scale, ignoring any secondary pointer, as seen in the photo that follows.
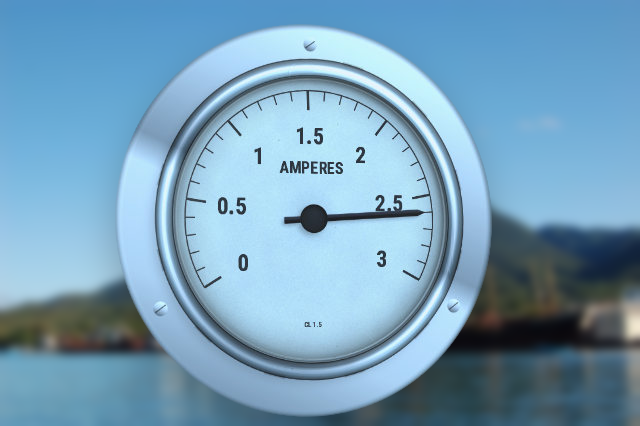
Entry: 2.6 A
